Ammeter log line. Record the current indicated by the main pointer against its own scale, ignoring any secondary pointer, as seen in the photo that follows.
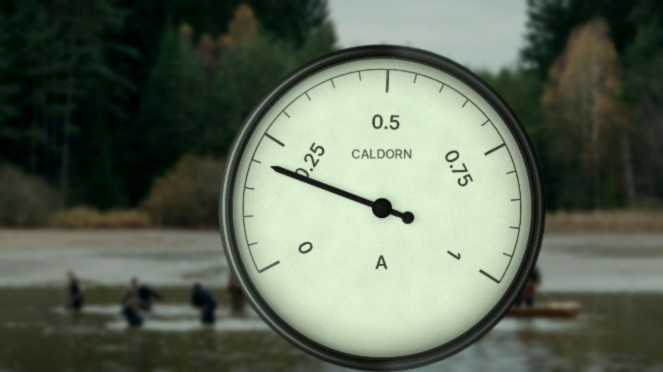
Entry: 0.2 A
